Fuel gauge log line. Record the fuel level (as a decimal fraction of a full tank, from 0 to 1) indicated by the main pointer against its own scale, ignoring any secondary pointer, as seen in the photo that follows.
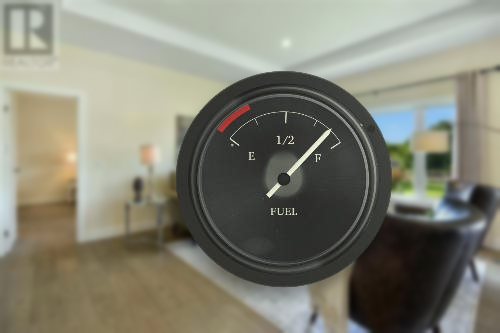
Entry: 0.875
